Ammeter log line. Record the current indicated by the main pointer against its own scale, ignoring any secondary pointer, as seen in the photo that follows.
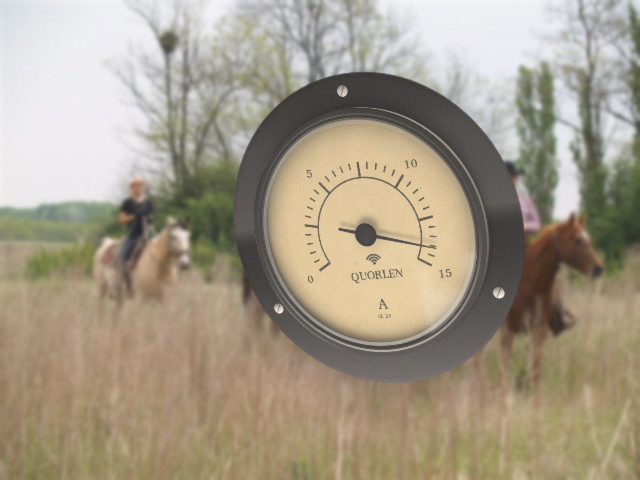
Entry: 14 A
